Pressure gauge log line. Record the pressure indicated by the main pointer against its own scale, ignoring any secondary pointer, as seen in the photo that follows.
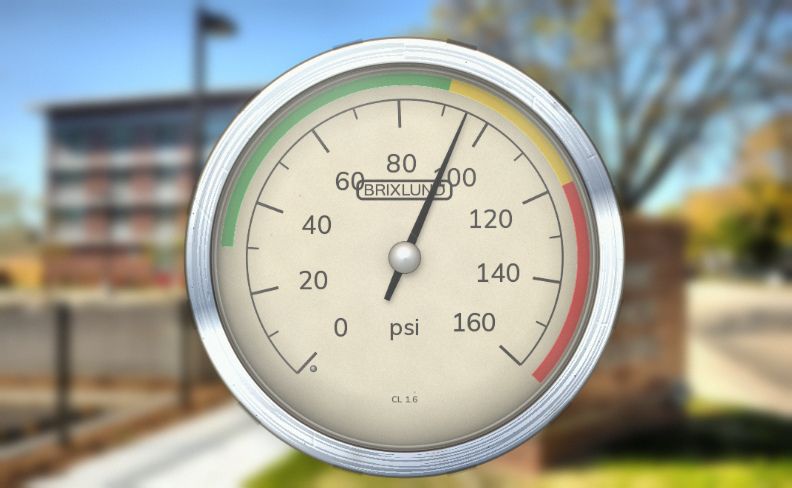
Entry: 95 psi
